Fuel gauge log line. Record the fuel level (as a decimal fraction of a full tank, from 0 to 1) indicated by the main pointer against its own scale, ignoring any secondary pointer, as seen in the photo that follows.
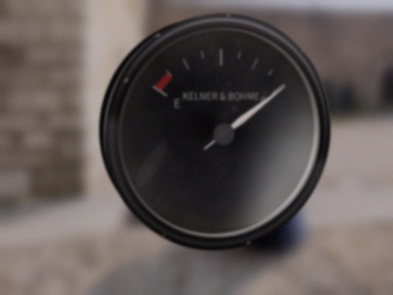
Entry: 1
